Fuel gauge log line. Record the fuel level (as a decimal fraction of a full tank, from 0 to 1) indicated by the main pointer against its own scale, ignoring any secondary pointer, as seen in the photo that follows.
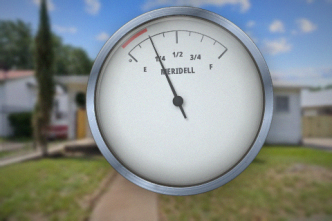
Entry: 0.25
